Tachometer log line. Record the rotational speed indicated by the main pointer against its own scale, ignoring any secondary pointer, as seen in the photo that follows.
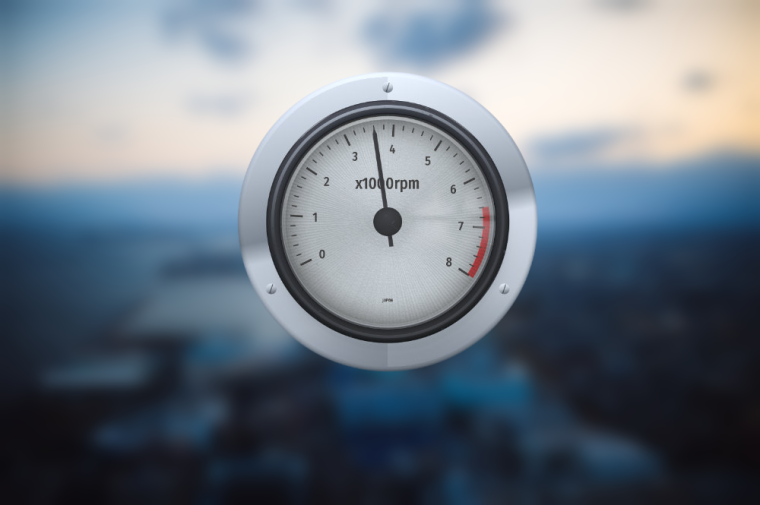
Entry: 3600 rpm
